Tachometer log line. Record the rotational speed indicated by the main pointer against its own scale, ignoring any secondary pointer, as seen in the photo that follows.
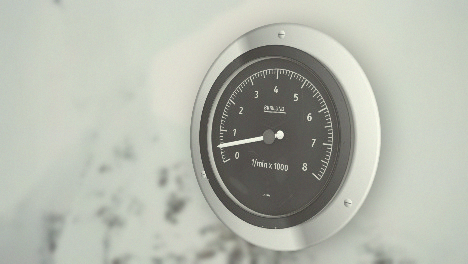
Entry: 500 rpm
